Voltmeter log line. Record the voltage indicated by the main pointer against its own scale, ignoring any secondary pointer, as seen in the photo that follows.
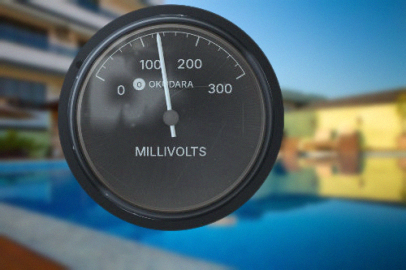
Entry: 130 mV
